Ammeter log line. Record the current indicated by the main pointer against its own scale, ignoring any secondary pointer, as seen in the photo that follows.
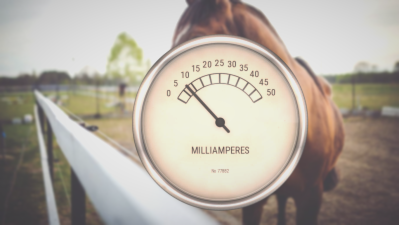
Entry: 7.5 mA
